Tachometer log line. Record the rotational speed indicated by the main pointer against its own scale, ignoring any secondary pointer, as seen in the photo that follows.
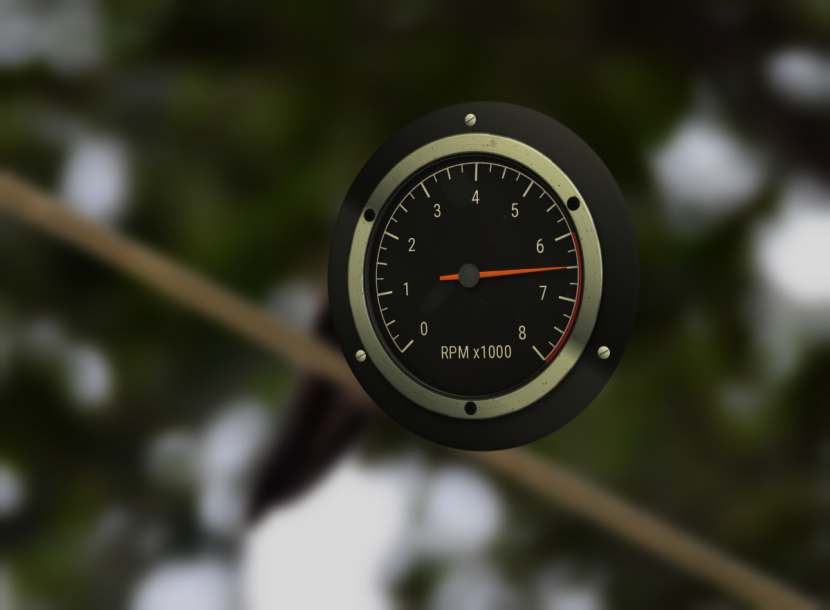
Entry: 6500 rpm
